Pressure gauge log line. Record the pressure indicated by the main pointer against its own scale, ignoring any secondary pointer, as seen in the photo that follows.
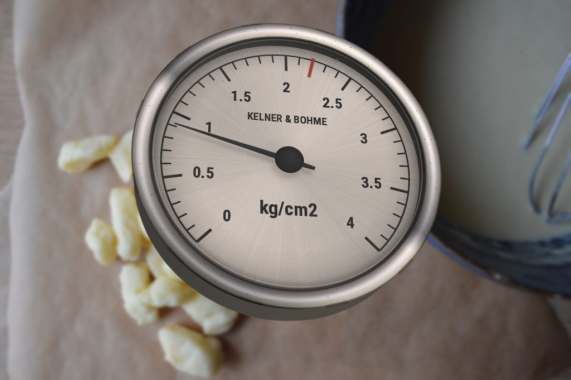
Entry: 0.9 kg/cm²
